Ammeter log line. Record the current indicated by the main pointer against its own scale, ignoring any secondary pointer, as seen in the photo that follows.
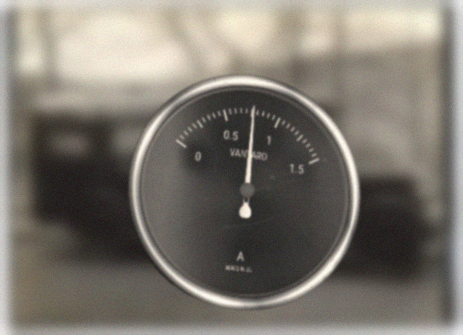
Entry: 0.75 A
